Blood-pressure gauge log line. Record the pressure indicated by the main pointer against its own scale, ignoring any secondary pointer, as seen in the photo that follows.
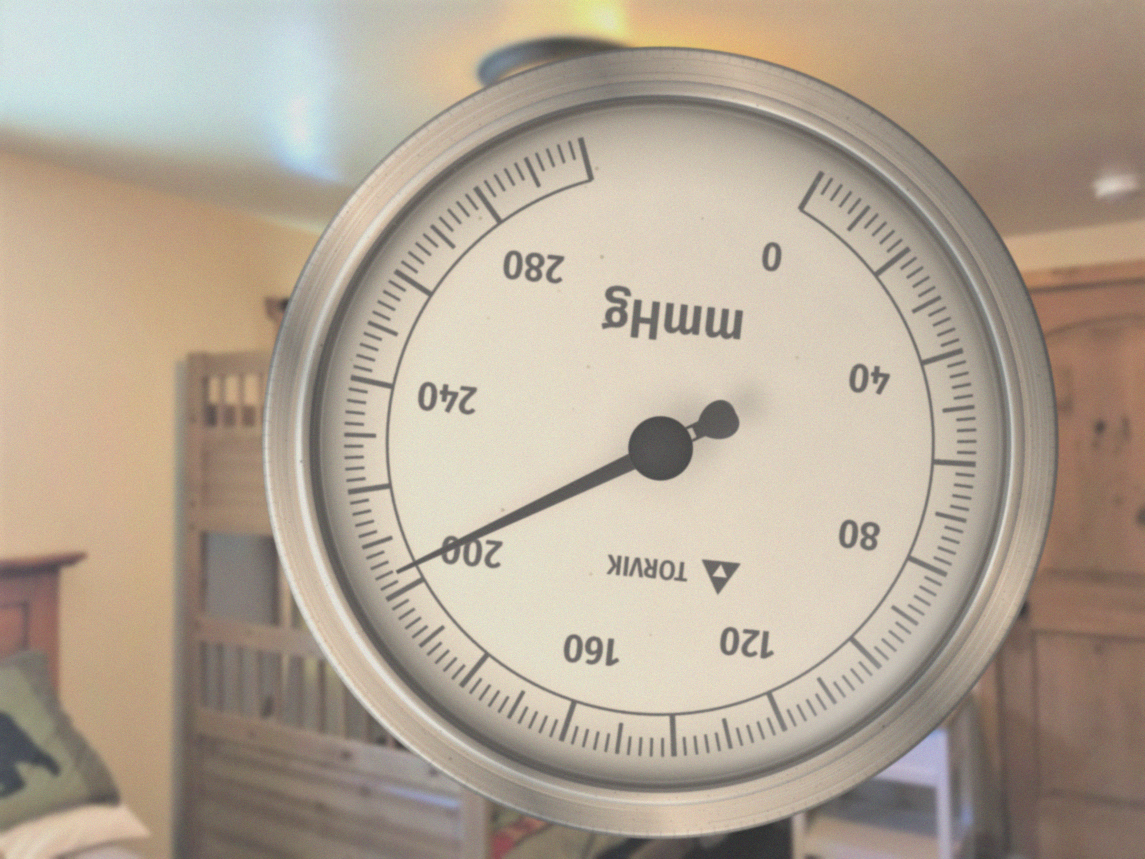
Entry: 204 mmHg
